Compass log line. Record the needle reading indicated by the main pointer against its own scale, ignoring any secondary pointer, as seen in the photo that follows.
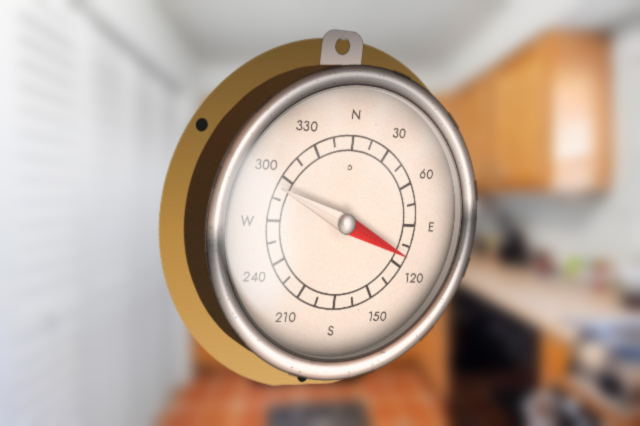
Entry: 112.5 °
